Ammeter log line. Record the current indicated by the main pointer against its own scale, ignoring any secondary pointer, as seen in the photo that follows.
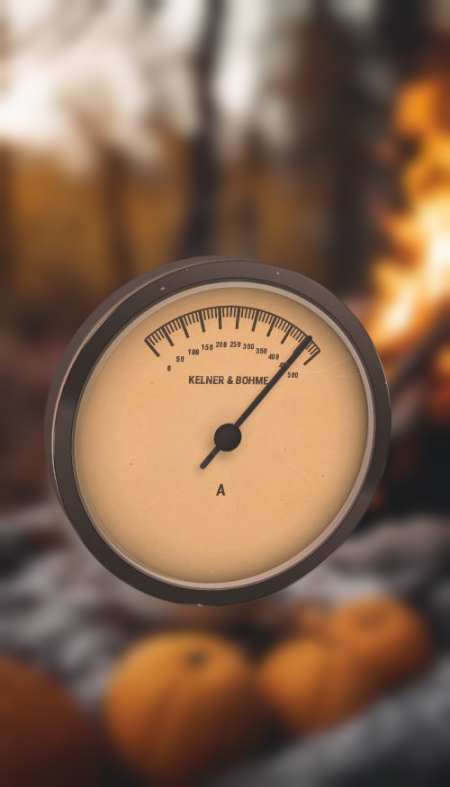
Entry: 450 A
